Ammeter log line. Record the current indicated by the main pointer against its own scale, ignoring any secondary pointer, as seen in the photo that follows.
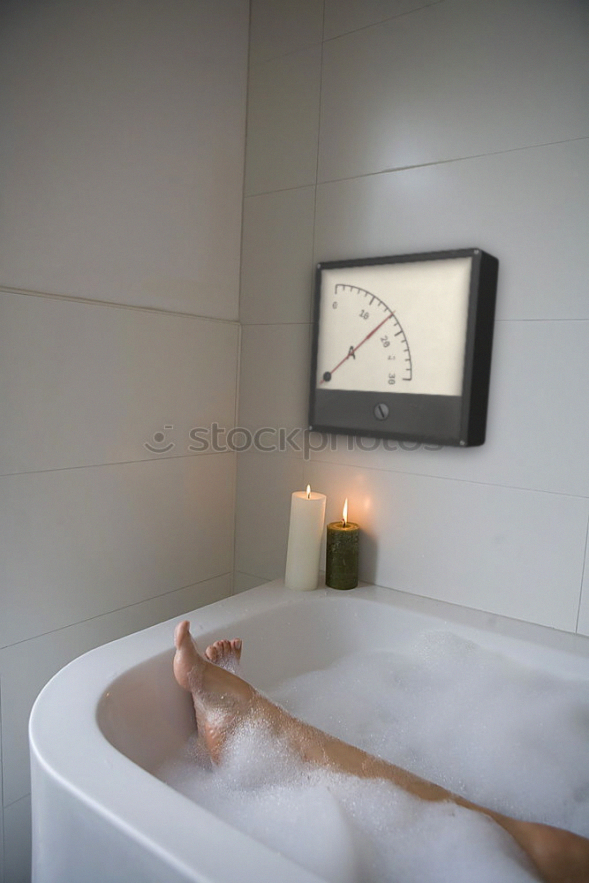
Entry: 16 A
